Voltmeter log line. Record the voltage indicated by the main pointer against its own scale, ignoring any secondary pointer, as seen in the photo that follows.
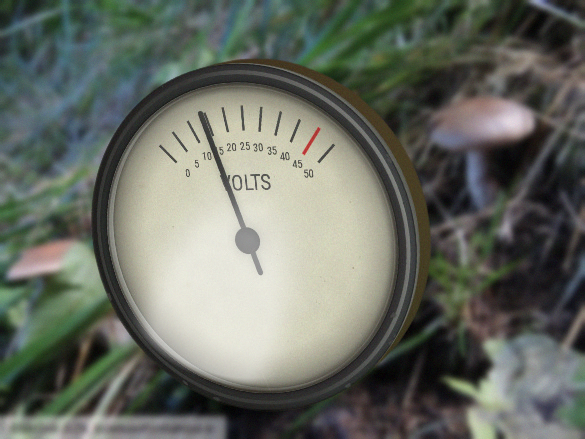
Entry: 15 V
